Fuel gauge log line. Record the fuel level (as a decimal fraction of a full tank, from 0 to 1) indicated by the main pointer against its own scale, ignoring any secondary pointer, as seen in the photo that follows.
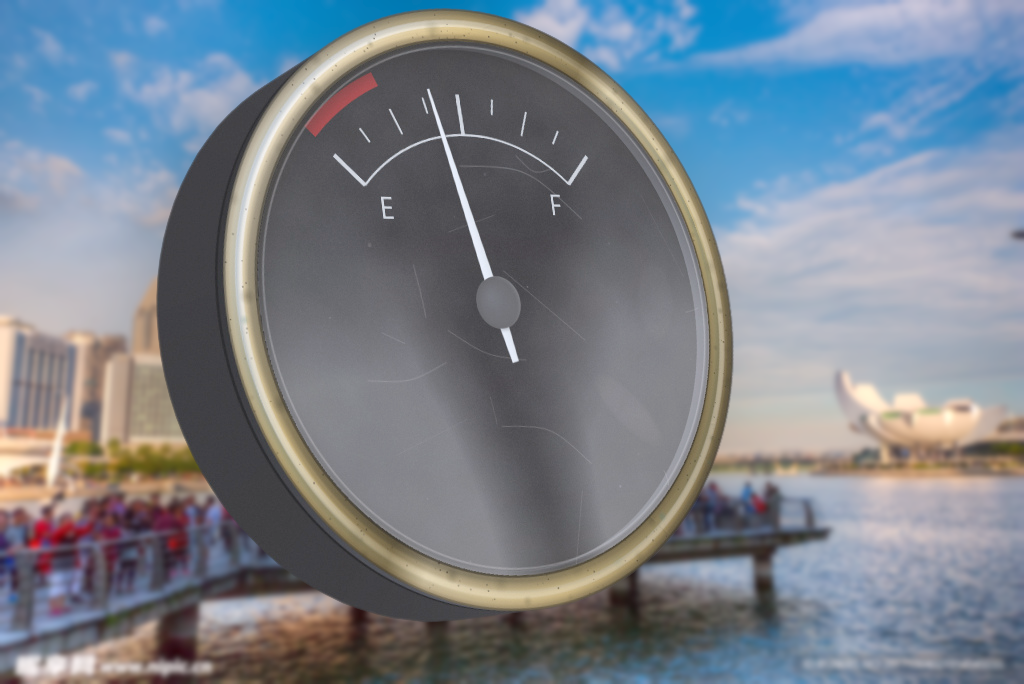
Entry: 0.375
